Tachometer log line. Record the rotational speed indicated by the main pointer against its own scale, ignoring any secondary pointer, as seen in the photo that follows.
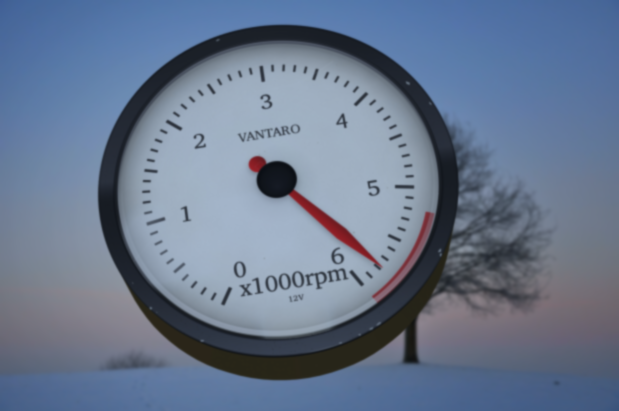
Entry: 5800 rpm
